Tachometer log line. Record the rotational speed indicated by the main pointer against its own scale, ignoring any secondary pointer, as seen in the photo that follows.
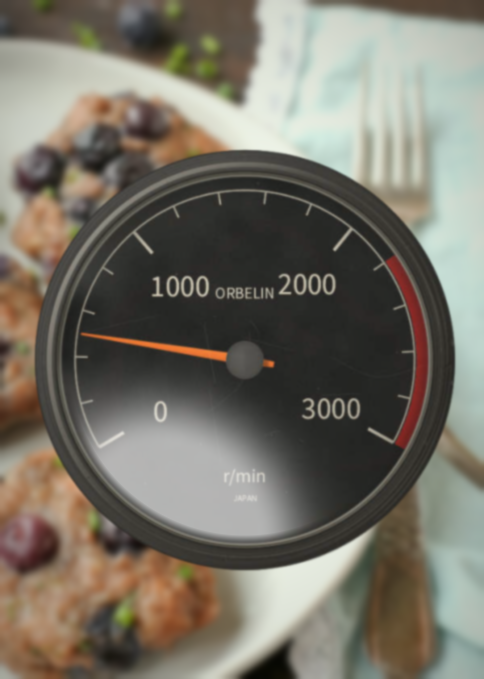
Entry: 500 rpm
